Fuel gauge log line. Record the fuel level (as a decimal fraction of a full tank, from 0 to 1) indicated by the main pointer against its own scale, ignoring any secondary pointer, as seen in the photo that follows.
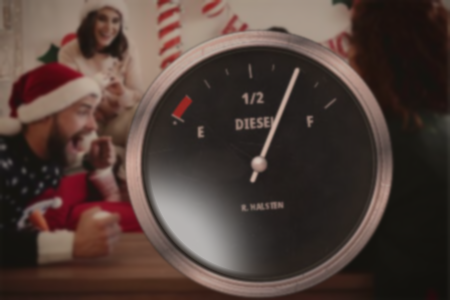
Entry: 0.75
